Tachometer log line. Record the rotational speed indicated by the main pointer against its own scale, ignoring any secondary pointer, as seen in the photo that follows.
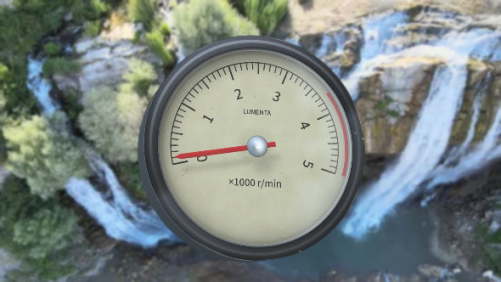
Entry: 100 rpm
